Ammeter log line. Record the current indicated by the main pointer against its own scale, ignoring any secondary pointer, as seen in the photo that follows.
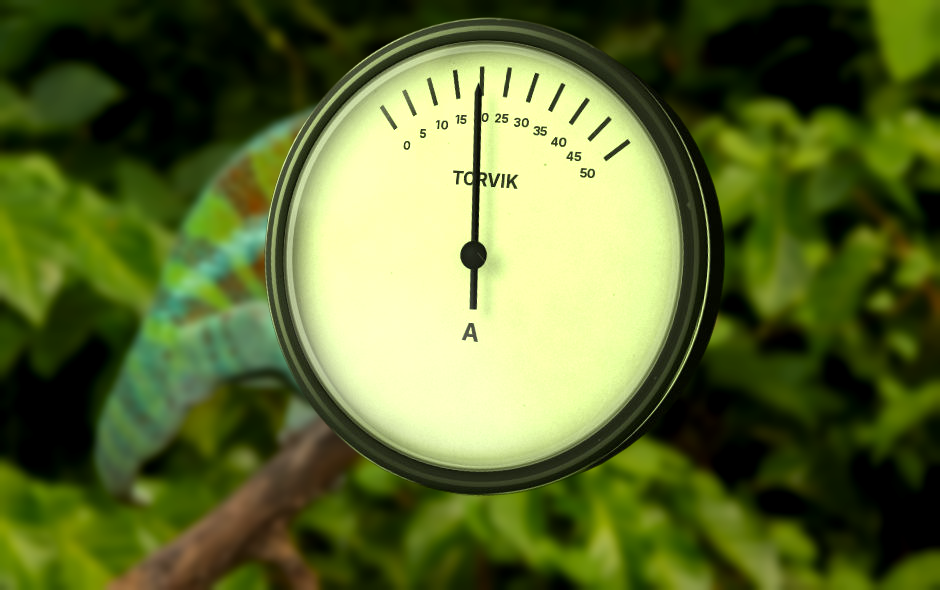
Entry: 20 A
